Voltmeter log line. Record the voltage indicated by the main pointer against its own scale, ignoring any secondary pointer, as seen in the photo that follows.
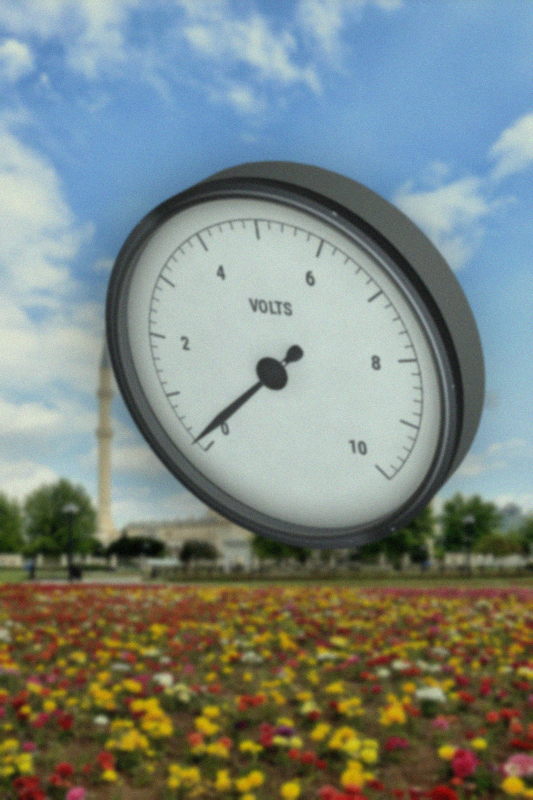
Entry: 0.2 V
